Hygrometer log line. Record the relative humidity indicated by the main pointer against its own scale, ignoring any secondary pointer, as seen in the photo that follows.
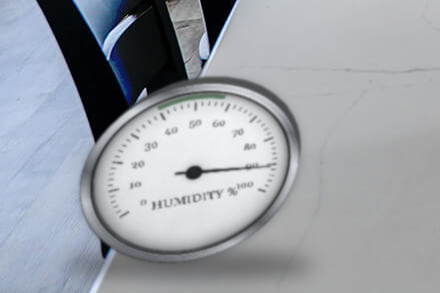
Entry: 90 %
